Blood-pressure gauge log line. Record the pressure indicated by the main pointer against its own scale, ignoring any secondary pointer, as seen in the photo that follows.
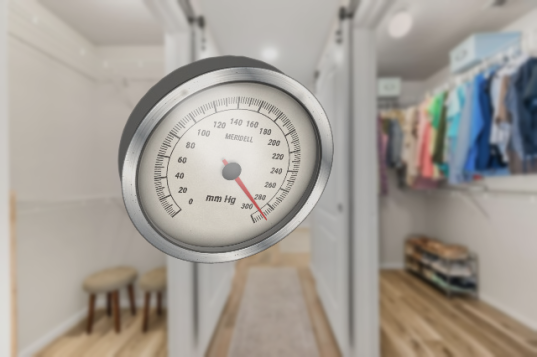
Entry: 290 mmHg
